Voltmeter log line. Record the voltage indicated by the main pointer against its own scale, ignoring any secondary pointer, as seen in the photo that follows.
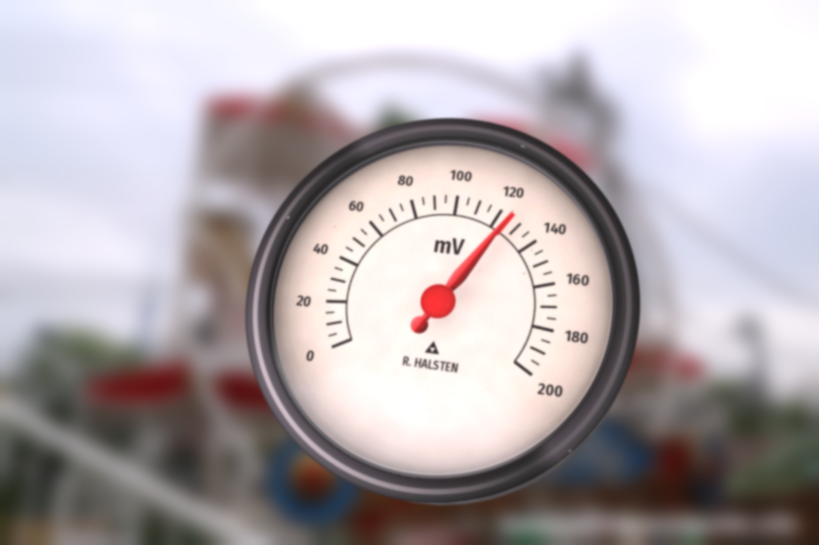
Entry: 125 mV
